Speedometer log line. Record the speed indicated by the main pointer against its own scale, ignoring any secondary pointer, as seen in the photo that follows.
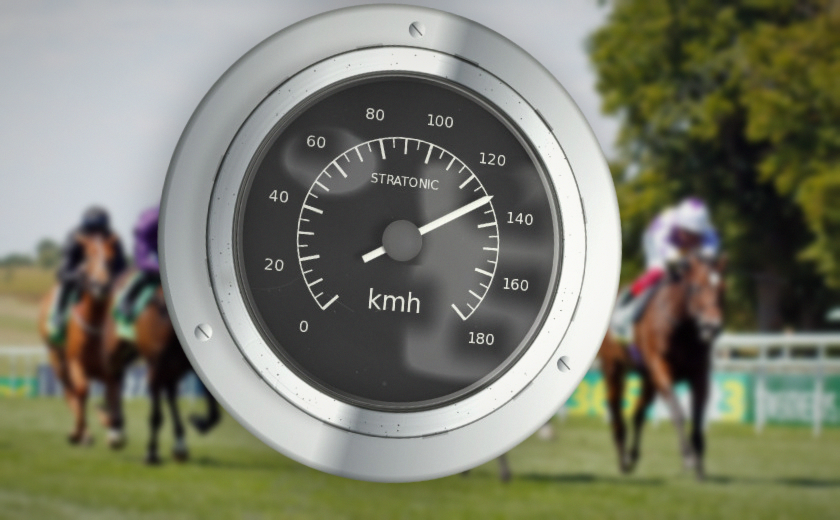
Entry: 130 km/h
